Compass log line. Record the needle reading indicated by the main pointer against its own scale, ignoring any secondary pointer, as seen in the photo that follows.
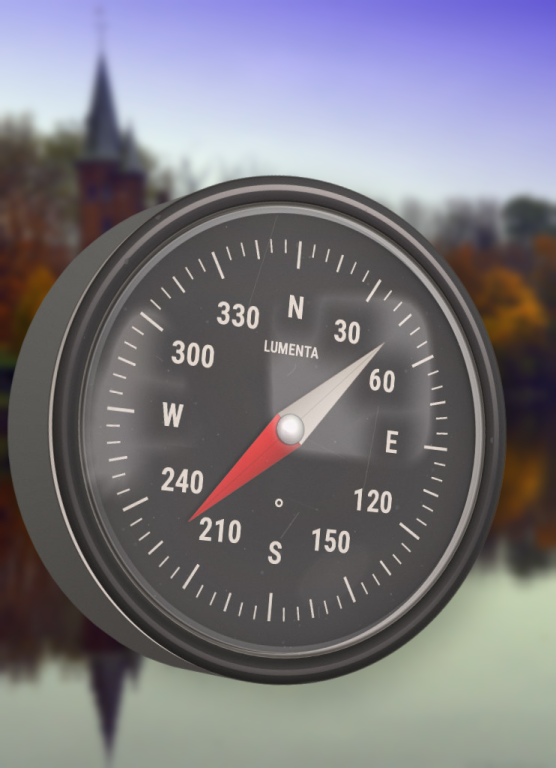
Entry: 225 °
